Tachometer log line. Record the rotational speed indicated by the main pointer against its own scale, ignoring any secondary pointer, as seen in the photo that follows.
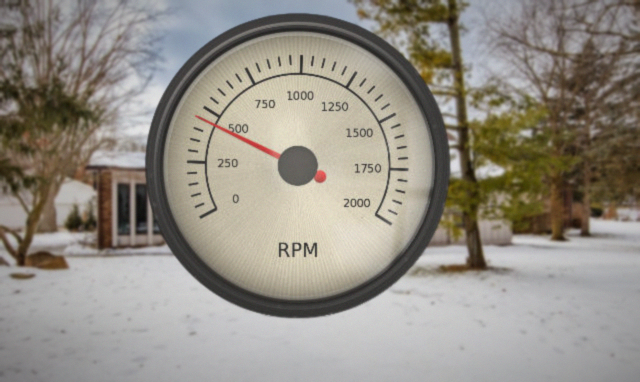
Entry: 450 rpm
